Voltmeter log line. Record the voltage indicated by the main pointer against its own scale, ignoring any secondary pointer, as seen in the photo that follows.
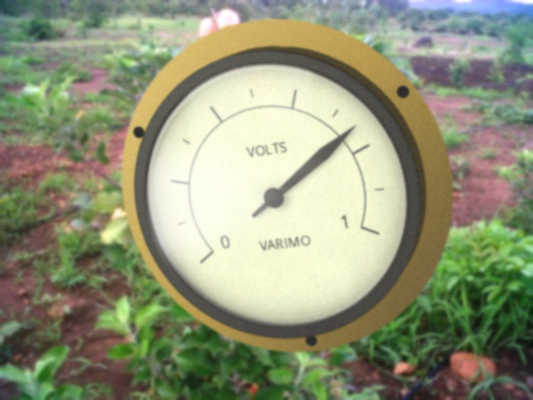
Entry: 0.75 V
